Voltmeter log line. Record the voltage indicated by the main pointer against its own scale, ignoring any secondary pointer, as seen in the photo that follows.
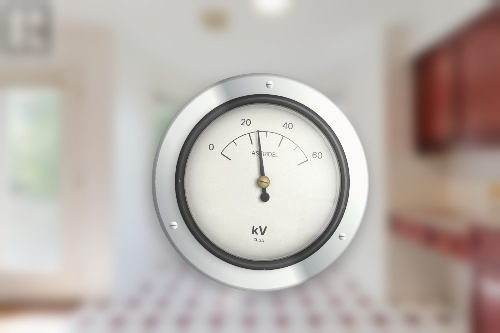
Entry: 25 kV
